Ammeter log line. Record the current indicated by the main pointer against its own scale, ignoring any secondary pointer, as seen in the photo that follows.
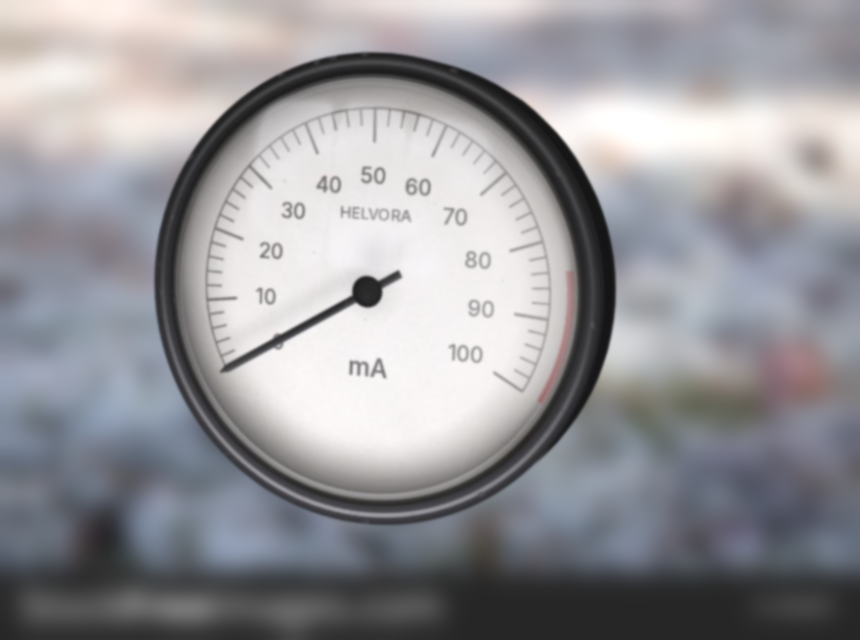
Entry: 0 mA
